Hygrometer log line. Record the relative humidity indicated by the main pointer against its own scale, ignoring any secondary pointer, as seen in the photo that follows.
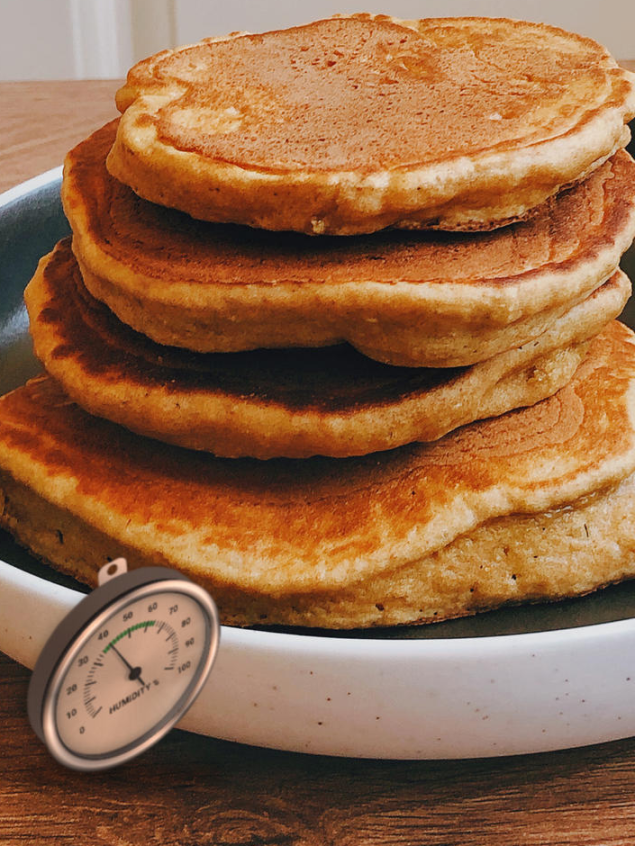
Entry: 40 %
